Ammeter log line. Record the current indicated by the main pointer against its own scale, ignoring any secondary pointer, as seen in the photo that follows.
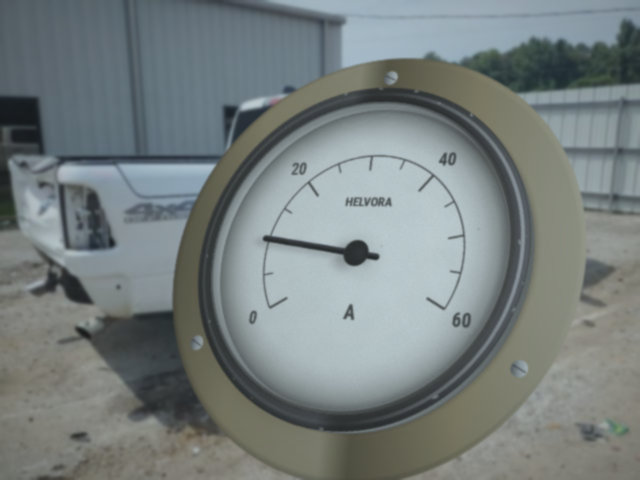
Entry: 10 A
